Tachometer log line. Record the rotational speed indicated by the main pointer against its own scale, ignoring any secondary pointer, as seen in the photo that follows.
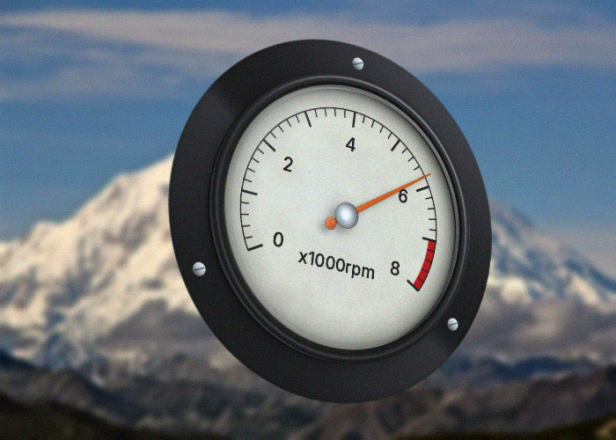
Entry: 5800 rpm
